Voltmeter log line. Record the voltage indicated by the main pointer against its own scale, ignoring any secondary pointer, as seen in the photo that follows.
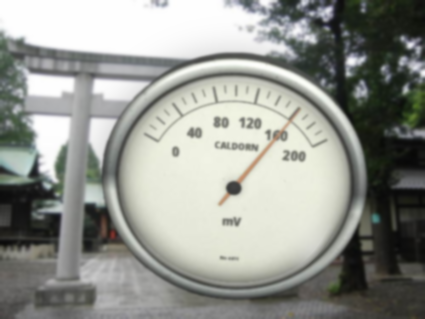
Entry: 160 mV
